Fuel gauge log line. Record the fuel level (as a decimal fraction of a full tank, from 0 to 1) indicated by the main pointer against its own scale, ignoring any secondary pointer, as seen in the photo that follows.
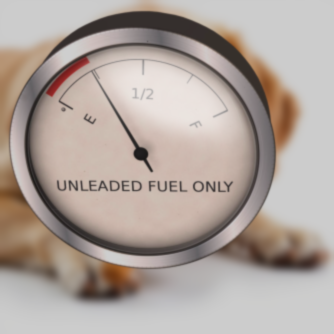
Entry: 0.25
